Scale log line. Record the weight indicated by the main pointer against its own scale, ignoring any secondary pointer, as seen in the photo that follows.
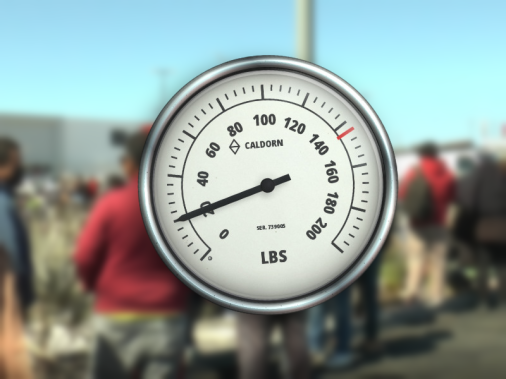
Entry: 20 lb
